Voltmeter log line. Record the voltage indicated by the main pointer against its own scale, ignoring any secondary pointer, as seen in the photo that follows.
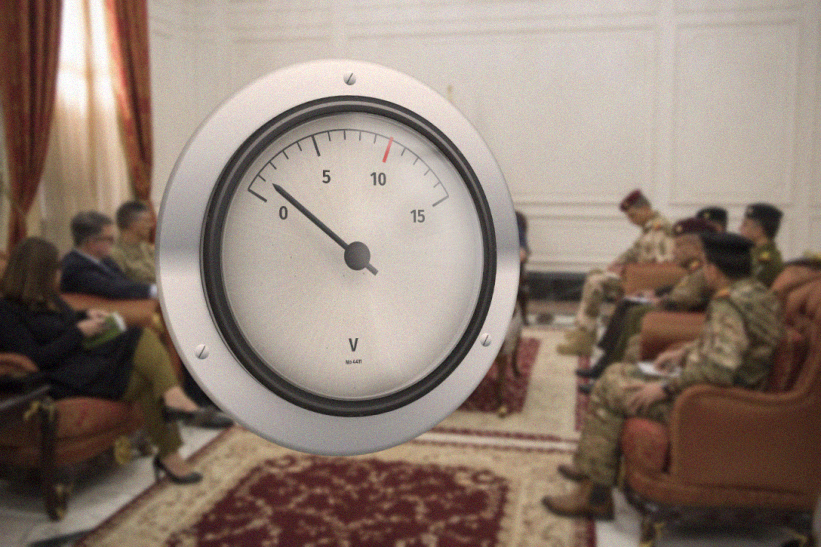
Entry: 1 V
